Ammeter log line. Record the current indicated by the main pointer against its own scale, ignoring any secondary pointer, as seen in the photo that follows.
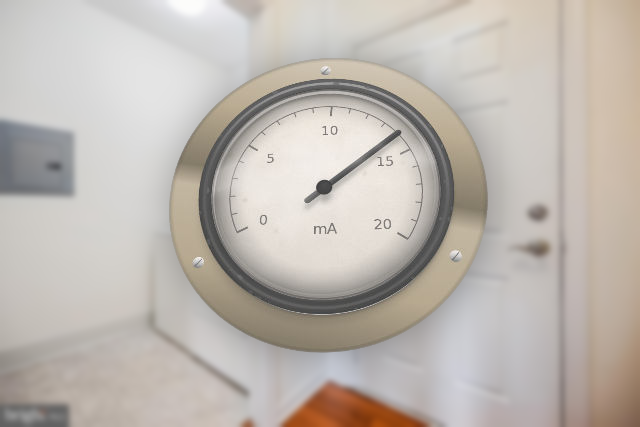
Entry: 14 mA
